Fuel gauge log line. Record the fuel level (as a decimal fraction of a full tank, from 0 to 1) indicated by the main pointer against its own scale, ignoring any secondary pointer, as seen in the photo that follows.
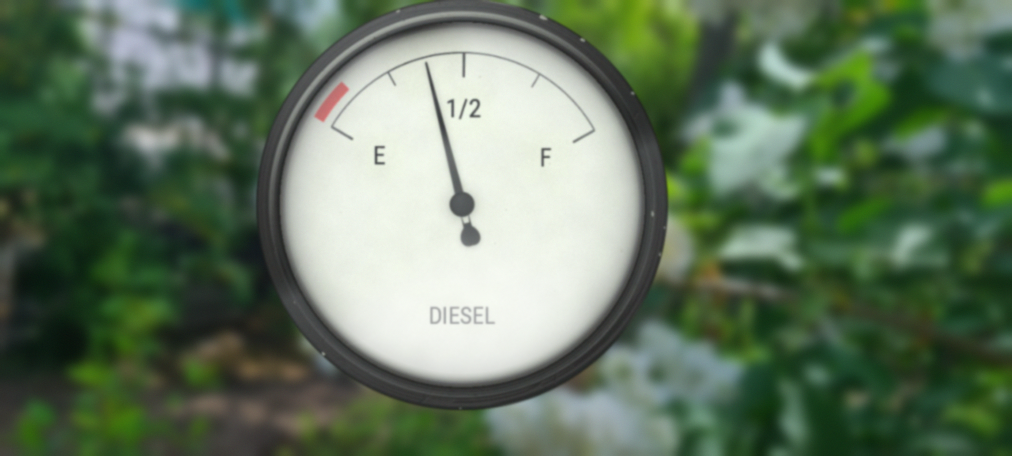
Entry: 0.375
